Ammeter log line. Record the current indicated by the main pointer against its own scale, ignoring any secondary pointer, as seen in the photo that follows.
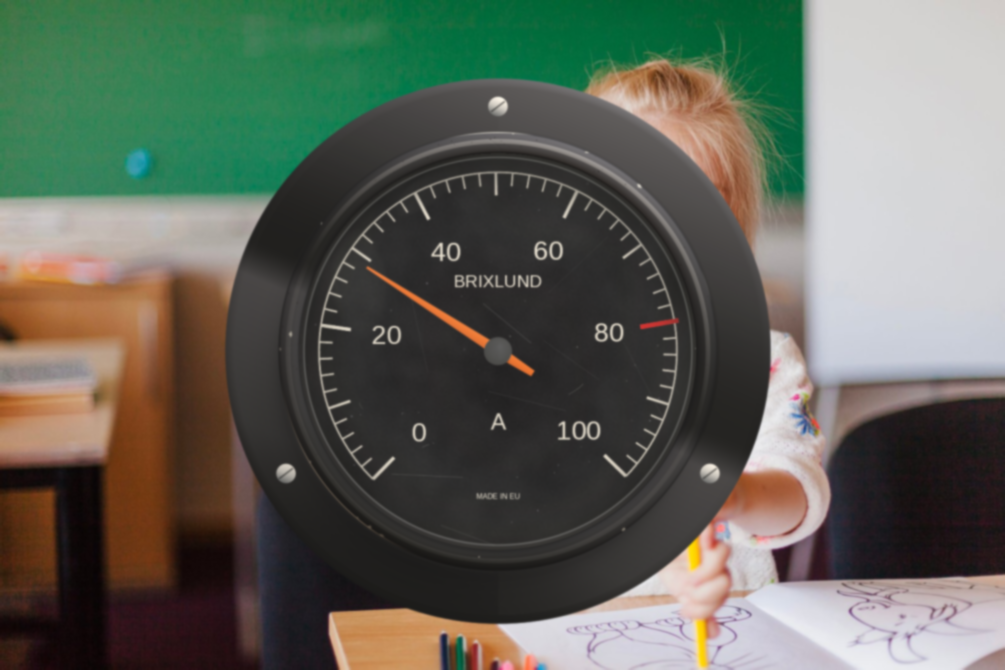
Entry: 29 A
